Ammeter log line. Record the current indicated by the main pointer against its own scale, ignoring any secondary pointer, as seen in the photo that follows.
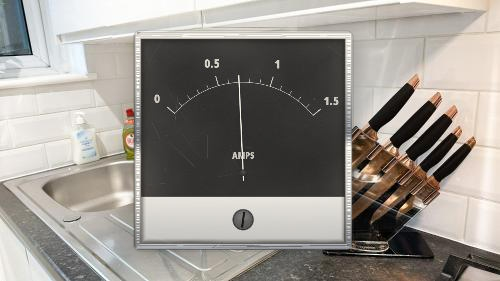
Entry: 0.7 A
